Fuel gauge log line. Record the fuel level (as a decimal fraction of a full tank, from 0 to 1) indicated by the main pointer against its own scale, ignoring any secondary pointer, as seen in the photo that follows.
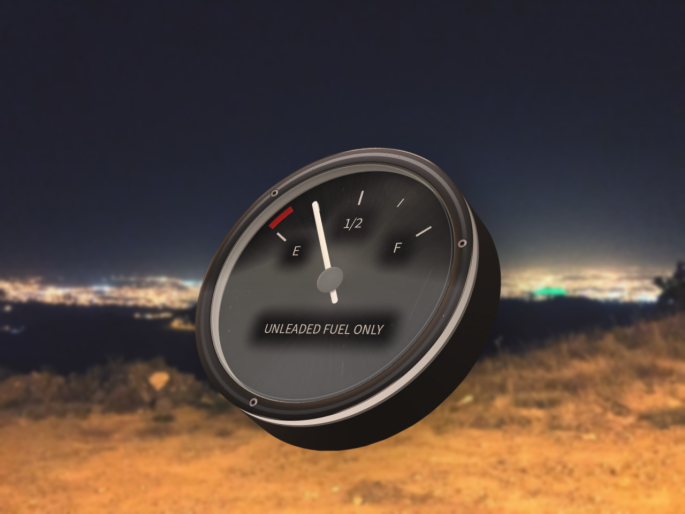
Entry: 0.25
